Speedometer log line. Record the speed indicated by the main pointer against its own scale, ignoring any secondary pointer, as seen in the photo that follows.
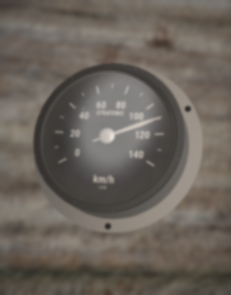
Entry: 110 km/h
